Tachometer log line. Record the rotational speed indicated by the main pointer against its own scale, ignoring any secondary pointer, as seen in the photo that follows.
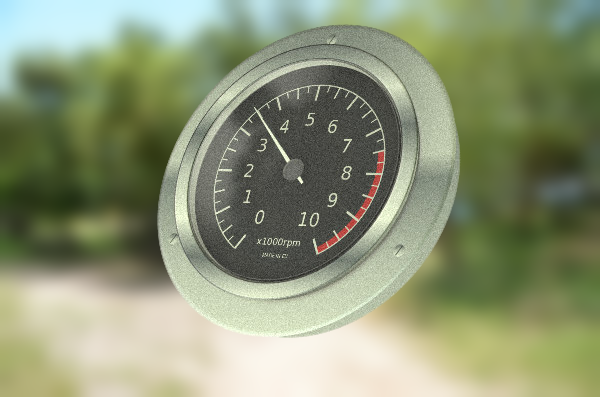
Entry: 3500 rpm
